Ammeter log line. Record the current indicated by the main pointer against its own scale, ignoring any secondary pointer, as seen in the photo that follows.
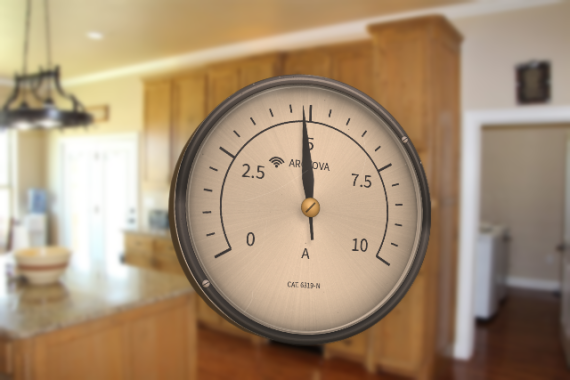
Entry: 4.75 A
